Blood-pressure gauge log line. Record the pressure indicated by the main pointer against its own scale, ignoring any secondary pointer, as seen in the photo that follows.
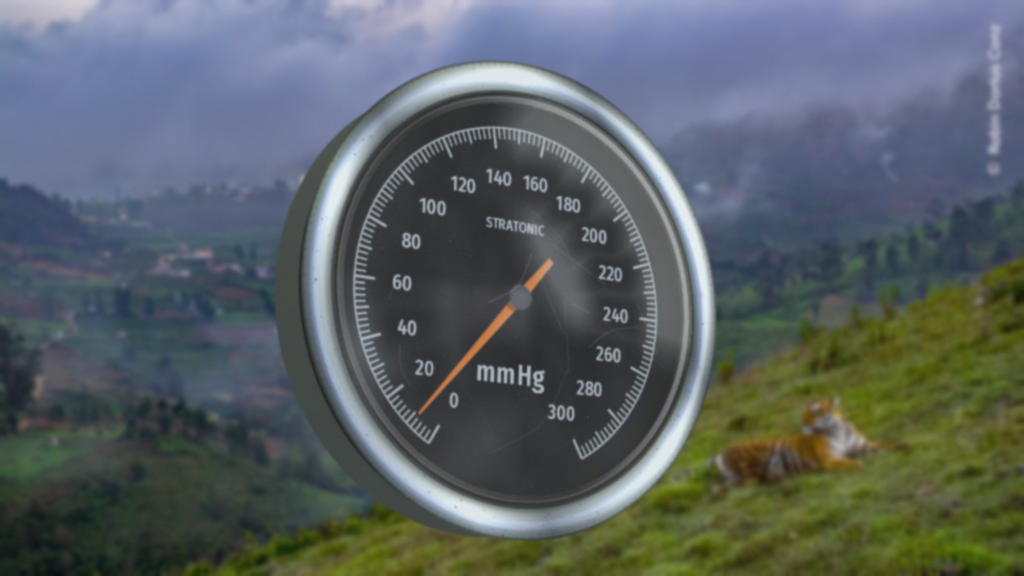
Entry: 10 mmHg
